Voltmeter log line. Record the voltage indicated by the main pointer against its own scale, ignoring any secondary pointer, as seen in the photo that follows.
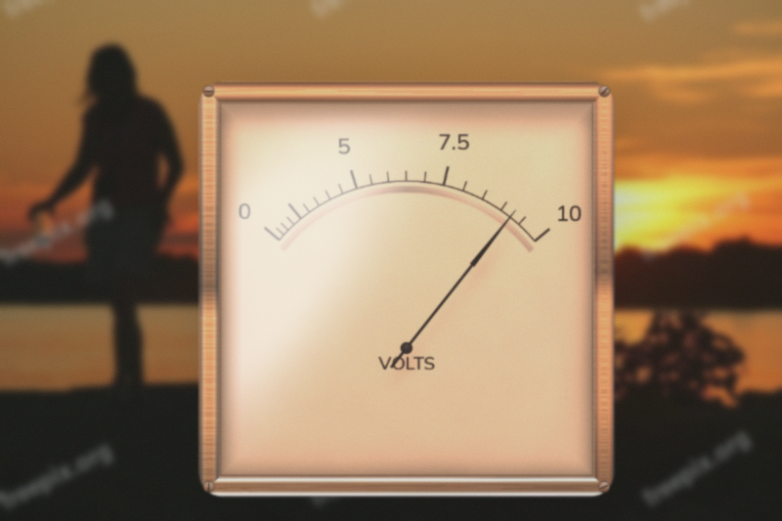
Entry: 9.25 V
